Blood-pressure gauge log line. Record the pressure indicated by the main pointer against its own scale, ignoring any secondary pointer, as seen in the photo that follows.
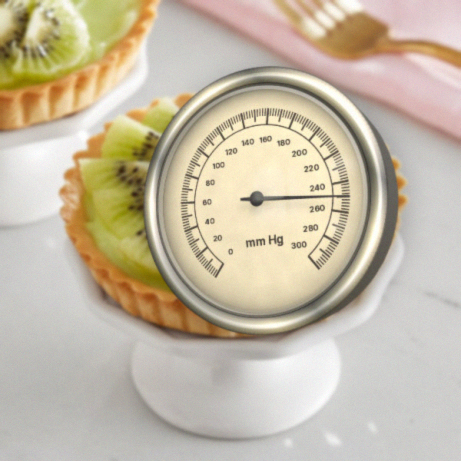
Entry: 250 mmHg
